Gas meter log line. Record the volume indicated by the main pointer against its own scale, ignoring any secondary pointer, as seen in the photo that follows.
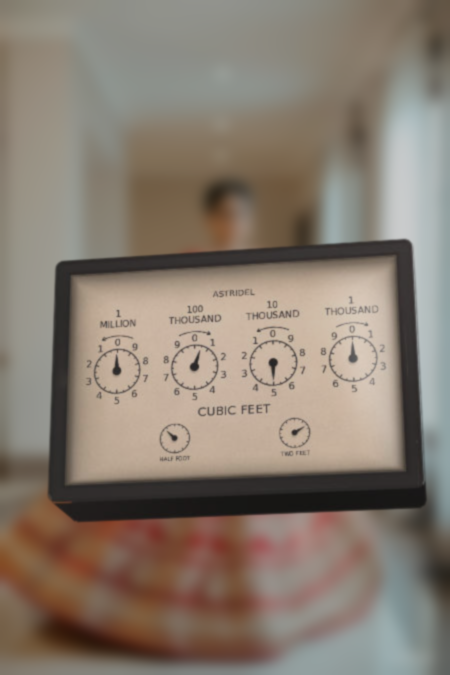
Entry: 5000 ft³
